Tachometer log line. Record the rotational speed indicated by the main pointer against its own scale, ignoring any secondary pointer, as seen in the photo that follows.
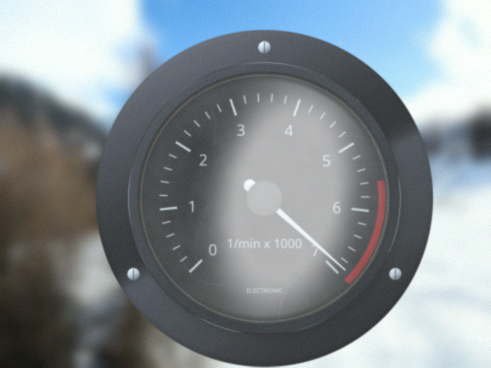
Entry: 6900 rpm
